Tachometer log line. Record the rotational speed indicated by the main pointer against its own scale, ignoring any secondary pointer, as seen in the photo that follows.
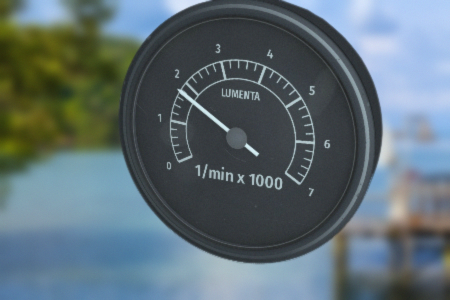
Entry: 1800 rpm
